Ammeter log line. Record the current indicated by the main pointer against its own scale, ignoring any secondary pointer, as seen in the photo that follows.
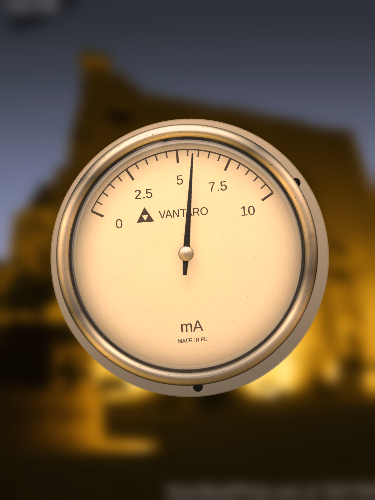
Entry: 5.75 mA
